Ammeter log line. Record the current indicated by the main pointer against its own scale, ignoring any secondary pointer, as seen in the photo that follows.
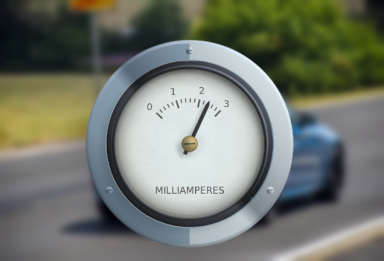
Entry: 2.4 mA
